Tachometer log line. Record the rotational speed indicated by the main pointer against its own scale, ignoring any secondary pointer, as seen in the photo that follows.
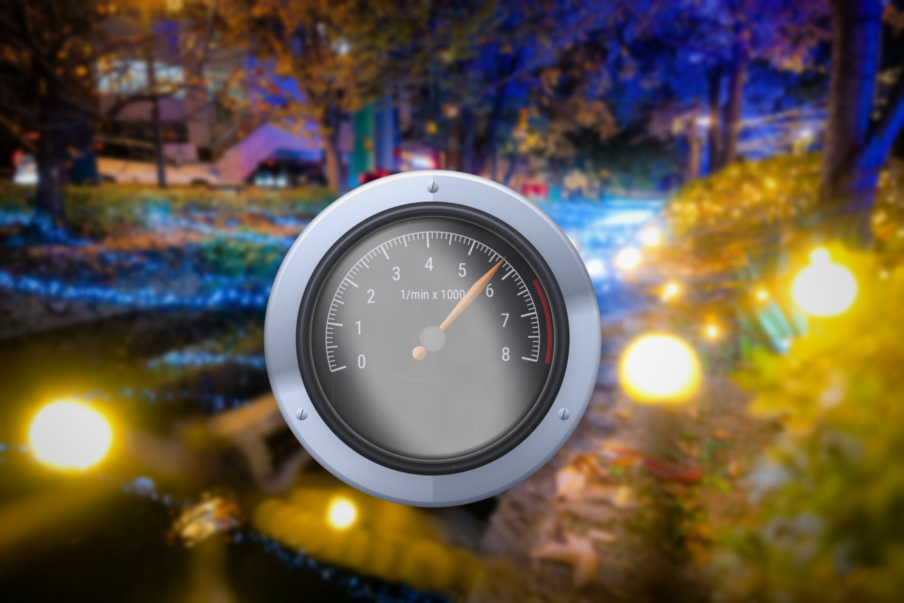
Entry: 5700 rpm
